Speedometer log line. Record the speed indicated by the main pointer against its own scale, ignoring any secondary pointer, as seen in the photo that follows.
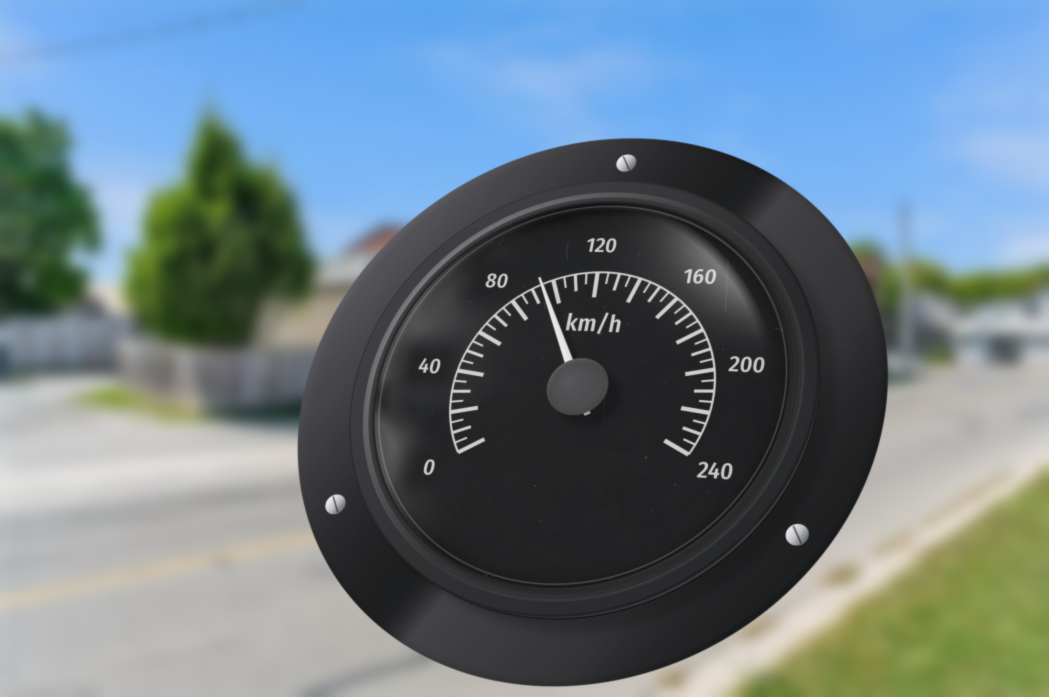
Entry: 95 km/h
